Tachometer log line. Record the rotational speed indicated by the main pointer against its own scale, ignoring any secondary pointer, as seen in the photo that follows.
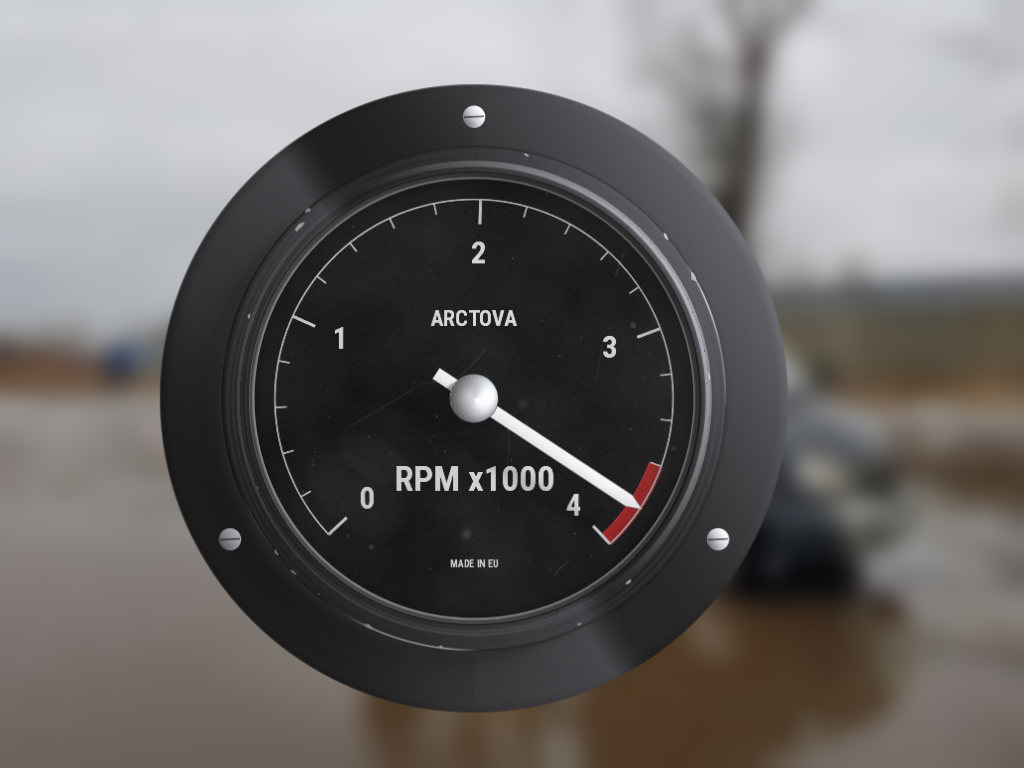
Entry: 3800 rpm
